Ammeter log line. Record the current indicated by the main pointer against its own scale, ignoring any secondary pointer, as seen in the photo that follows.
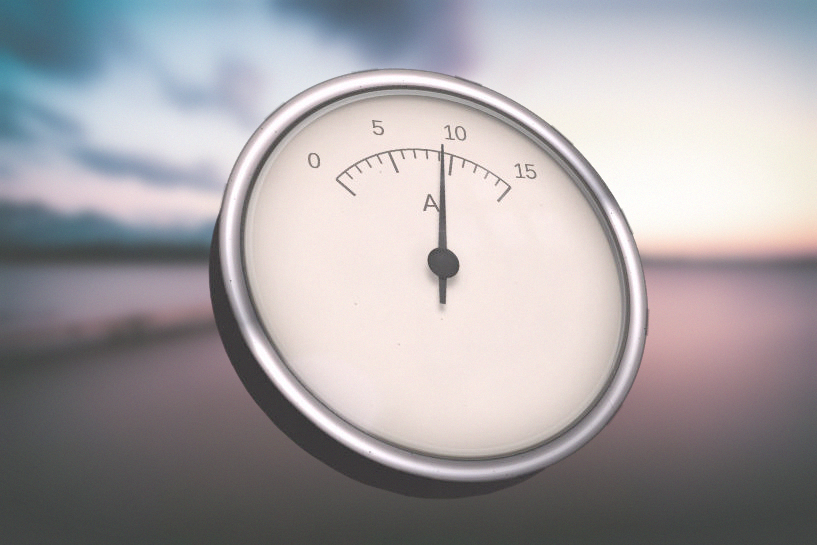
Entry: 9 A
